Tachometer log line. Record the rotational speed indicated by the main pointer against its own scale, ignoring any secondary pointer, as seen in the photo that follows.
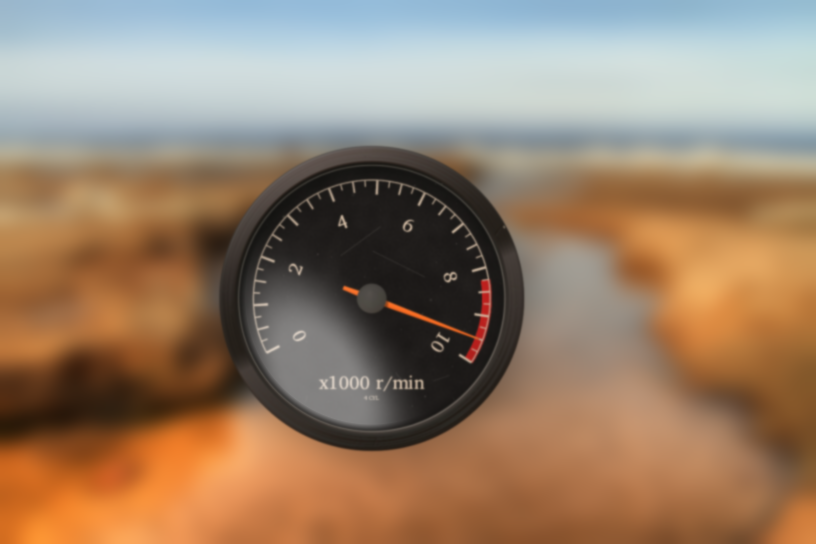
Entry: 9500 rpm
